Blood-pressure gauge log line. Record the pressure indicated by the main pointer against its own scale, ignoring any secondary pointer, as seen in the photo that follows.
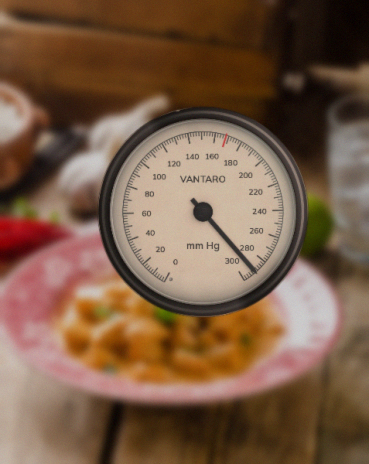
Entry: 290 mmHg
